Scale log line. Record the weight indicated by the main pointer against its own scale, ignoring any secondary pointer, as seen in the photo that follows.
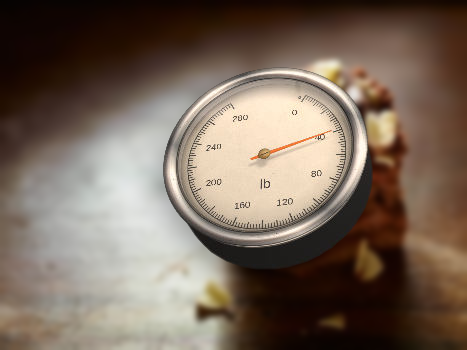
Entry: 40 lb
